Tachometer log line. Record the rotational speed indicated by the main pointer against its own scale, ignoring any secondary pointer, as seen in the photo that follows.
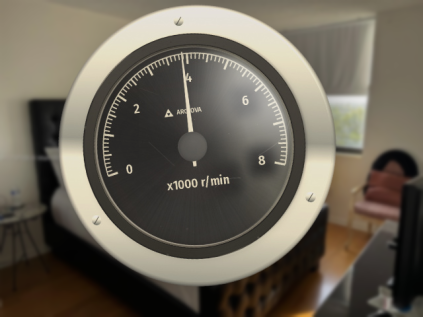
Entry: 3900 rpm
